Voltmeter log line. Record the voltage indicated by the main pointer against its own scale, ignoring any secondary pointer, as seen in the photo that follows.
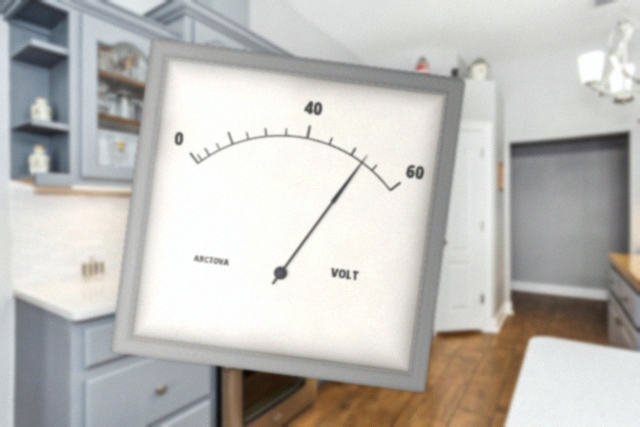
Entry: 52.5 V
